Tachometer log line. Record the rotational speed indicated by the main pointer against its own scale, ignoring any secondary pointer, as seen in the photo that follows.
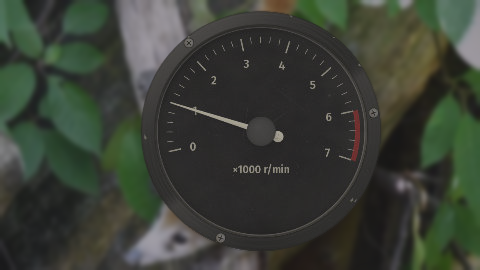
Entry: 1000 rpm
